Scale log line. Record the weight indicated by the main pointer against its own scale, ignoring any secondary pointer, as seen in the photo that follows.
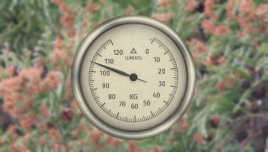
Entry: 105 kg
